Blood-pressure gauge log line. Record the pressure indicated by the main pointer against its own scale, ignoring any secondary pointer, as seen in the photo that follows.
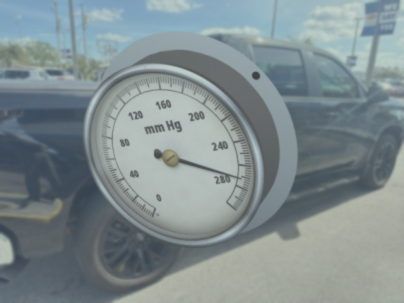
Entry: 270 mmHg
